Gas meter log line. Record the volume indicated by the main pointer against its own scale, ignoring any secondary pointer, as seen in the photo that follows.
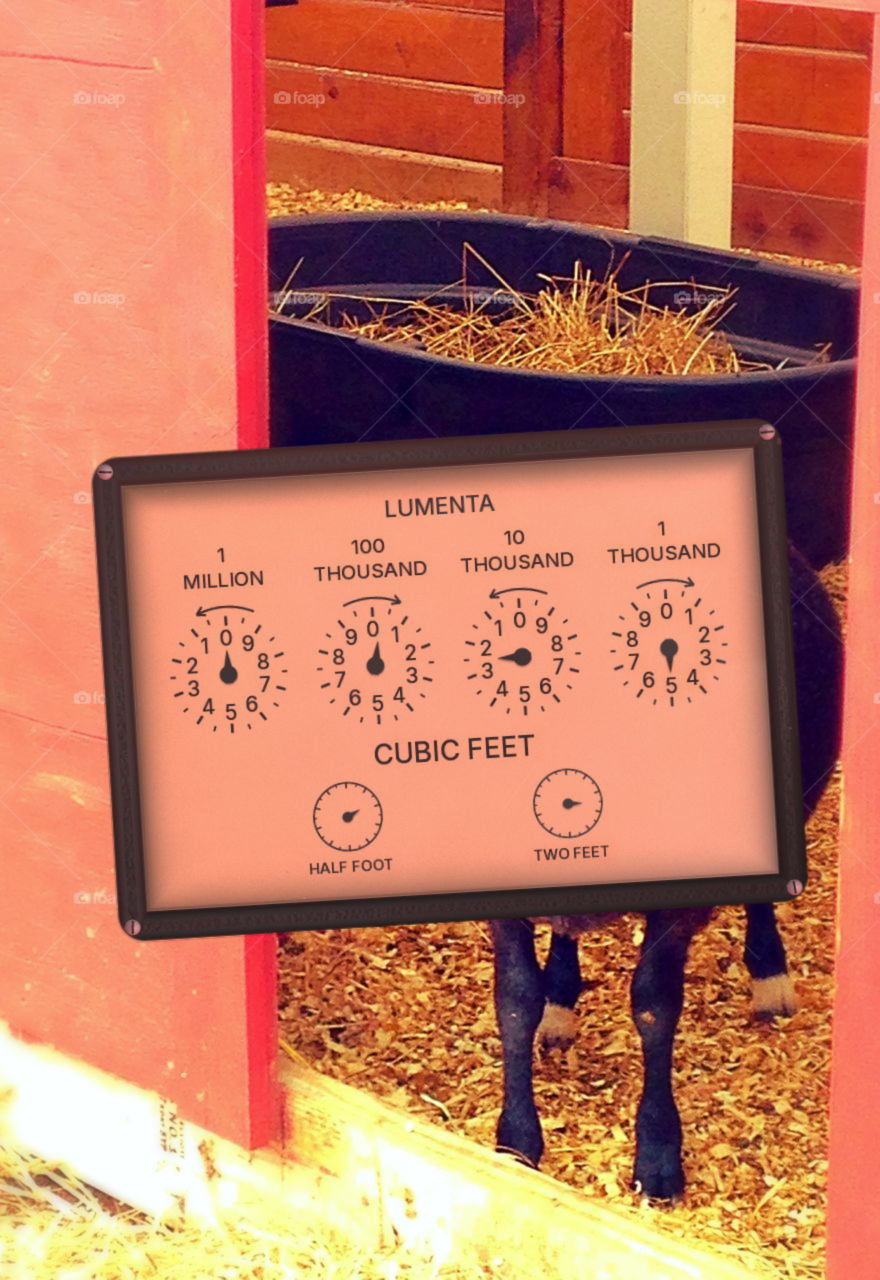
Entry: 2500 ft³
